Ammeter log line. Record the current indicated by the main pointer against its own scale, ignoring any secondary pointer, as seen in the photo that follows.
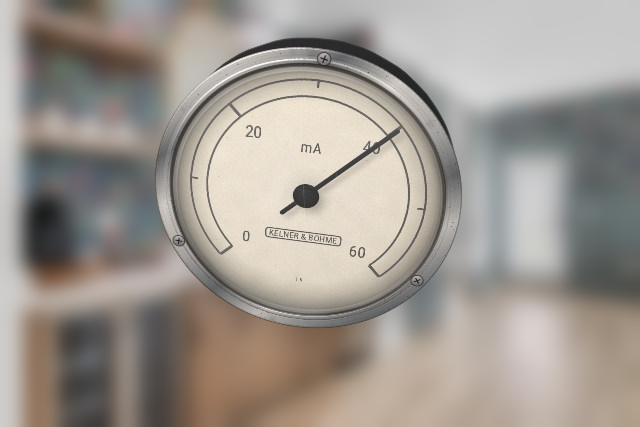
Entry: 40 mA
